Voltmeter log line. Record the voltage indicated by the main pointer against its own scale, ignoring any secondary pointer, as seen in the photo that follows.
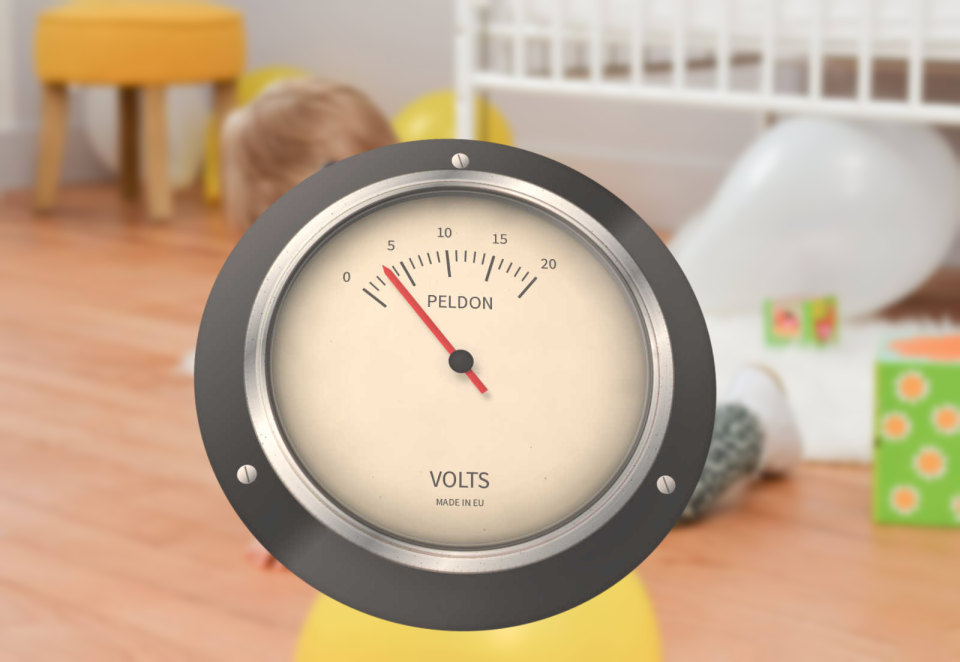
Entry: 3 V
